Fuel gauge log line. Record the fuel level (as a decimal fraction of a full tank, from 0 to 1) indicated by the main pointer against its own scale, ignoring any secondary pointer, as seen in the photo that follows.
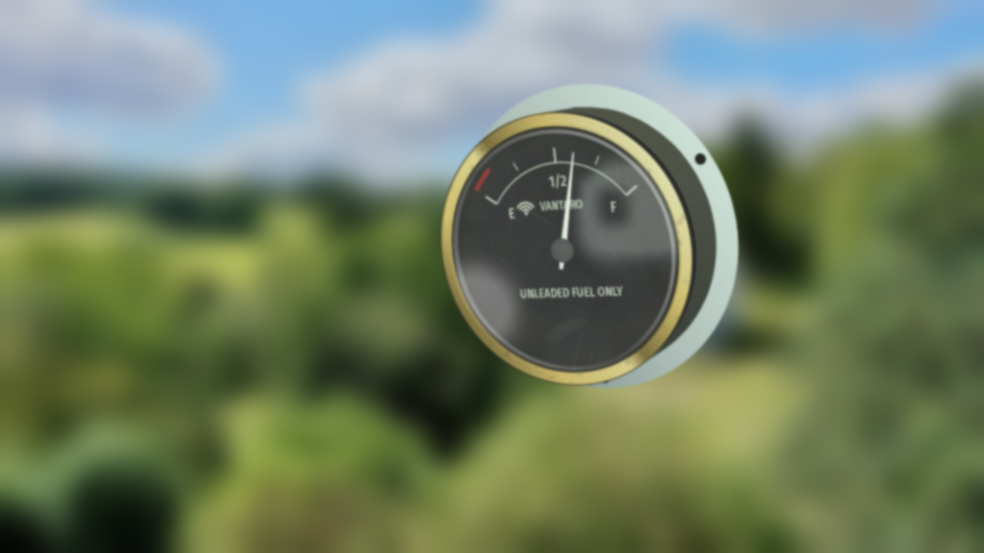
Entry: 0.625
